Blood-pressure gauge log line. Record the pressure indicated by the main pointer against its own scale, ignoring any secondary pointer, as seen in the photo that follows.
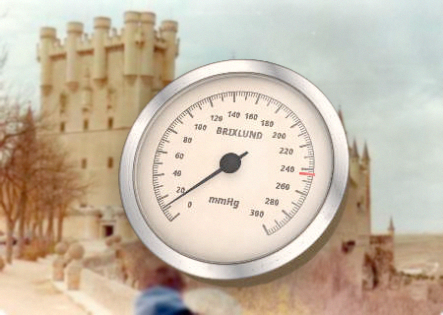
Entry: 10 mmHg
